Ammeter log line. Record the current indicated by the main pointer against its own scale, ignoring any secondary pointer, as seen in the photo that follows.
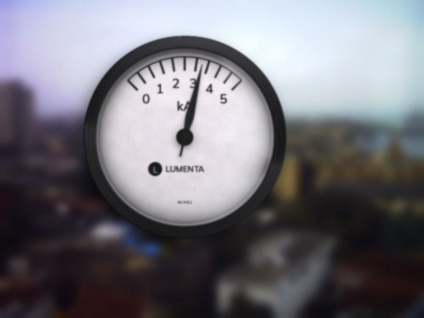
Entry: 3.25 kA
